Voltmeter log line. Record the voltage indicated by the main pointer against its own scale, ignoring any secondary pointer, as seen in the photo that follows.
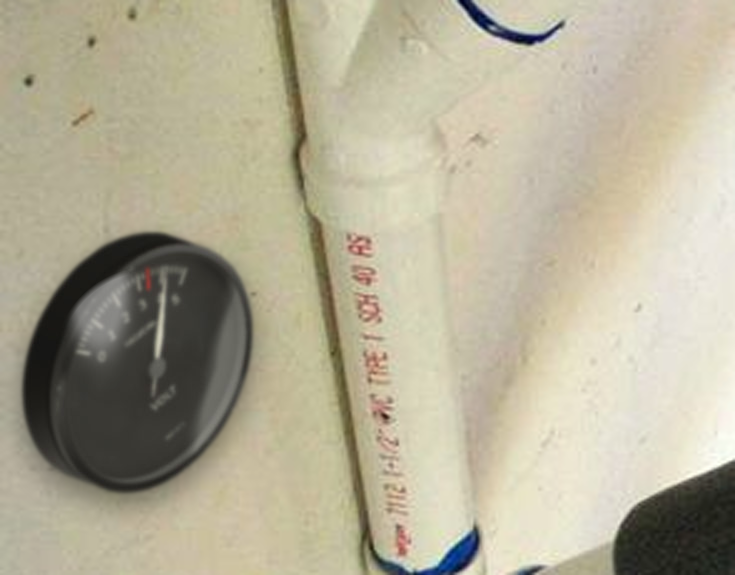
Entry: 4 V
